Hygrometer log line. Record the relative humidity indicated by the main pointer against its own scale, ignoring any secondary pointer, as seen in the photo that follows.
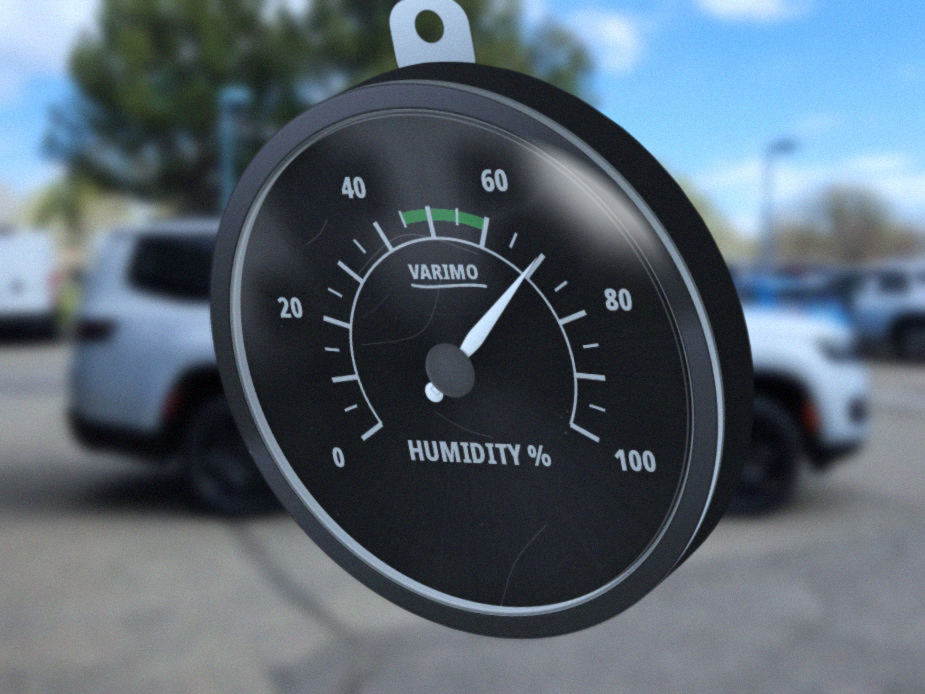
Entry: 70 %
